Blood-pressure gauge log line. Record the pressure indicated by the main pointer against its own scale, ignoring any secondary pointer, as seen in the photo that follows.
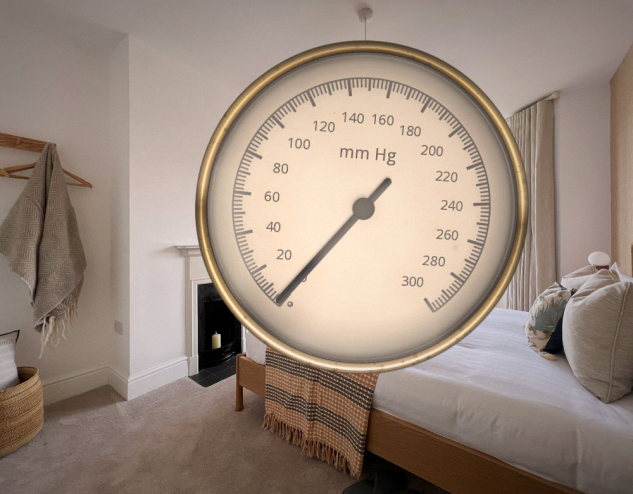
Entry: 2 mmHg
